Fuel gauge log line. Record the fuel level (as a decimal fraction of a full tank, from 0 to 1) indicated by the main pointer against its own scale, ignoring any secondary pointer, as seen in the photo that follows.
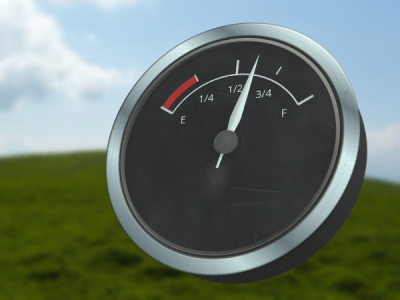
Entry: 0.625
